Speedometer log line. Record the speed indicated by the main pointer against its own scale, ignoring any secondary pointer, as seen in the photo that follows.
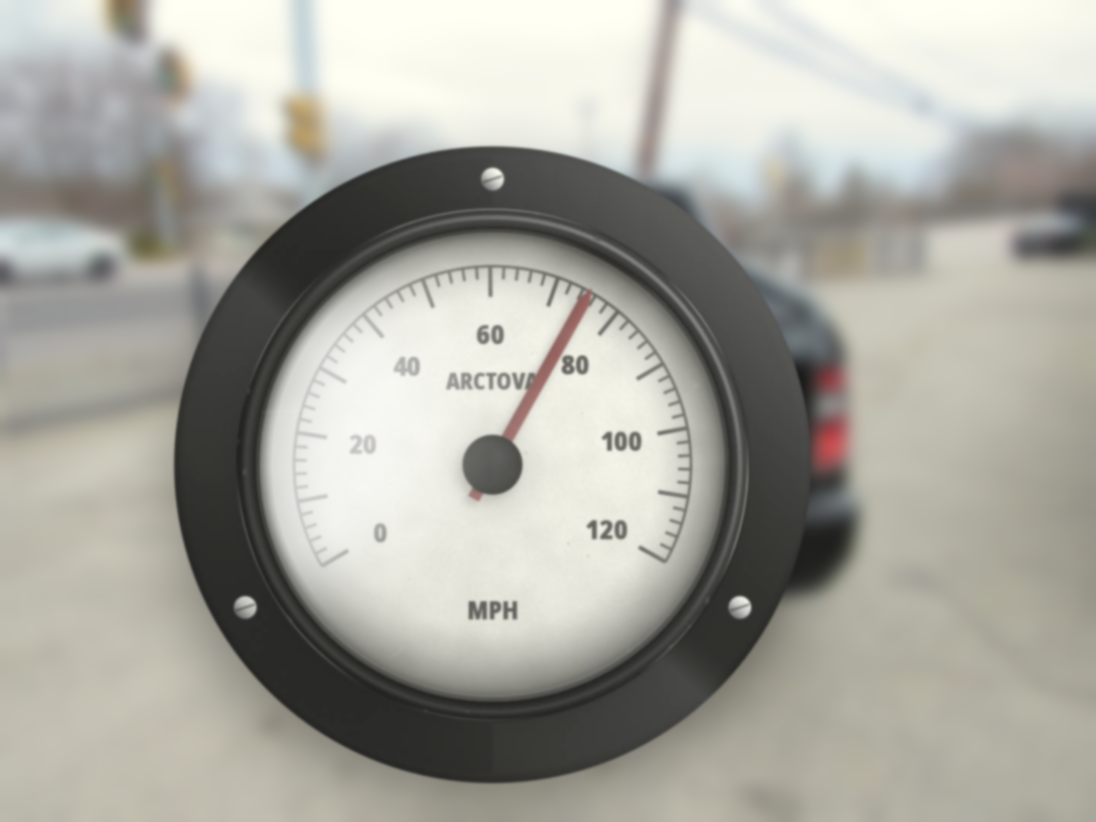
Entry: 75 mph
